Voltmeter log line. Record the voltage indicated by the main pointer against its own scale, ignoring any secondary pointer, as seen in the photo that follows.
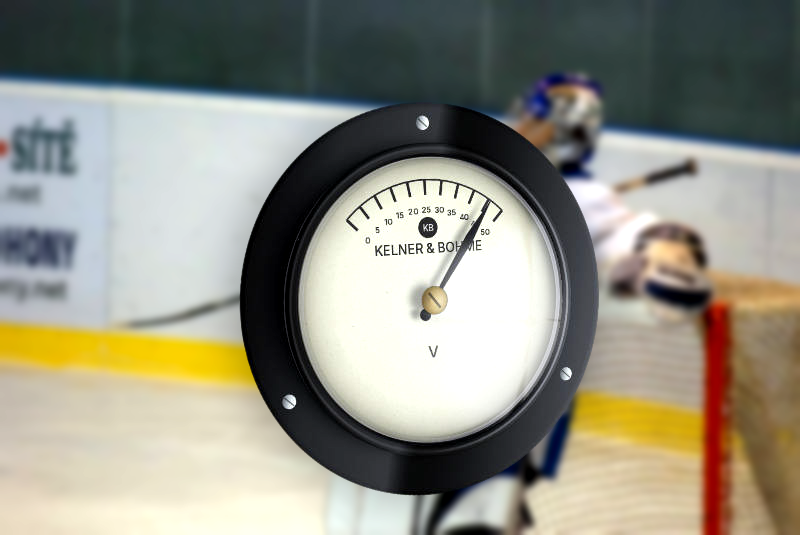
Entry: 45 V
